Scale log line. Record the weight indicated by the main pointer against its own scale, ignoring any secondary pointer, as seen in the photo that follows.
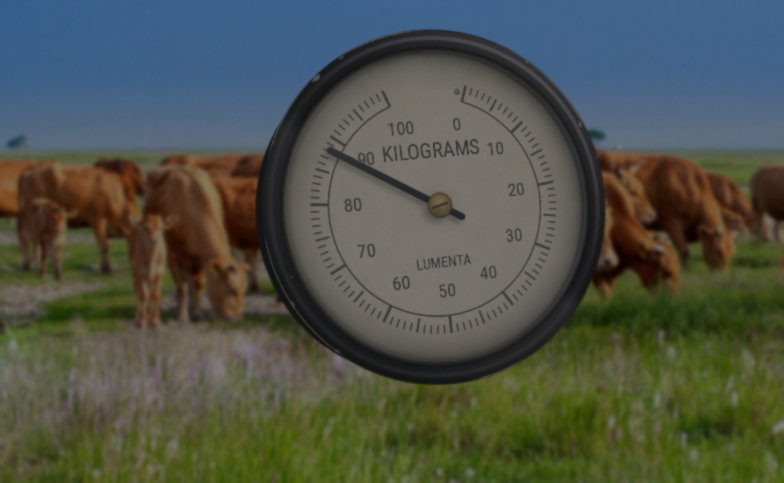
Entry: 88 kg
